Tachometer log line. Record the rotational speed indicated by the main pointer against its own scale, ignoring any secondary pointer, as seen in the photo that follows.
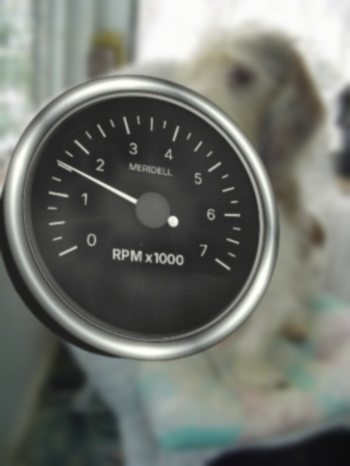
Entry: 1500 rpm
